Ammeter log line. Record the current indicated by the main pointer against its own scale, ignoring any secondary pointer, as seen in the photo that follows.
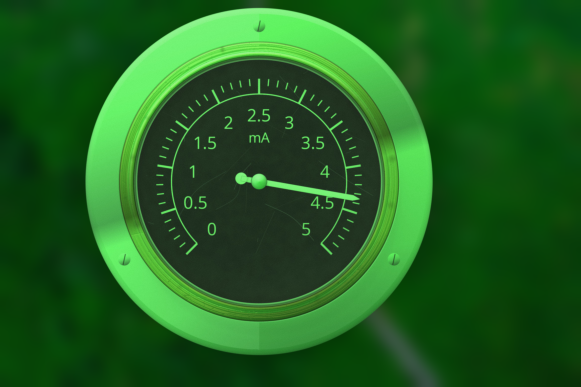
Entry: 4.35 mA
